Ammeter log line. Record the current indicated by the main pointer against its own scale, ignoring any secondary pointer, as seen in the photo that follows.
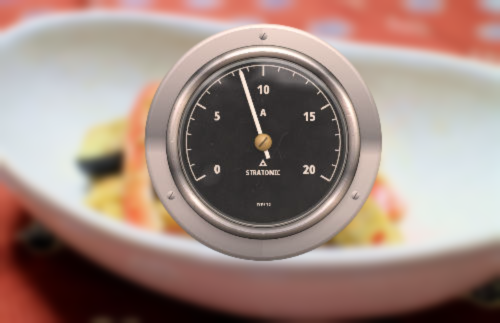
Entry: 8.5 A
